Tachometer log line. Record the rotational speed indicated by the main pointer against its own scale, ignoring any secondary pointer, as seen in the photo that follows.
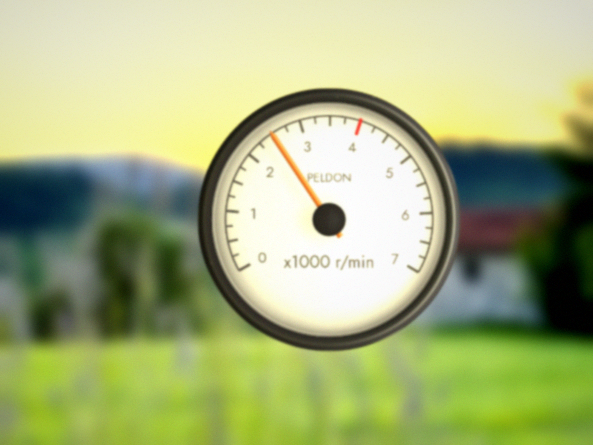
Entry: 2500 rpm
